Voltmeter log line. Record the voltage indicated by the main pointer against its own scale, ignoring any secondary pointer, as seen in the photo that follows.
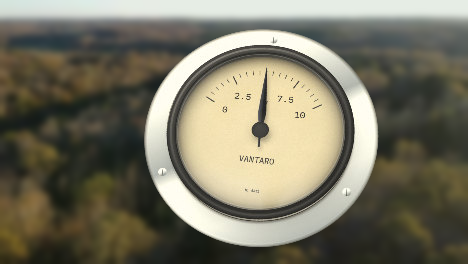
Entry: 5 V
